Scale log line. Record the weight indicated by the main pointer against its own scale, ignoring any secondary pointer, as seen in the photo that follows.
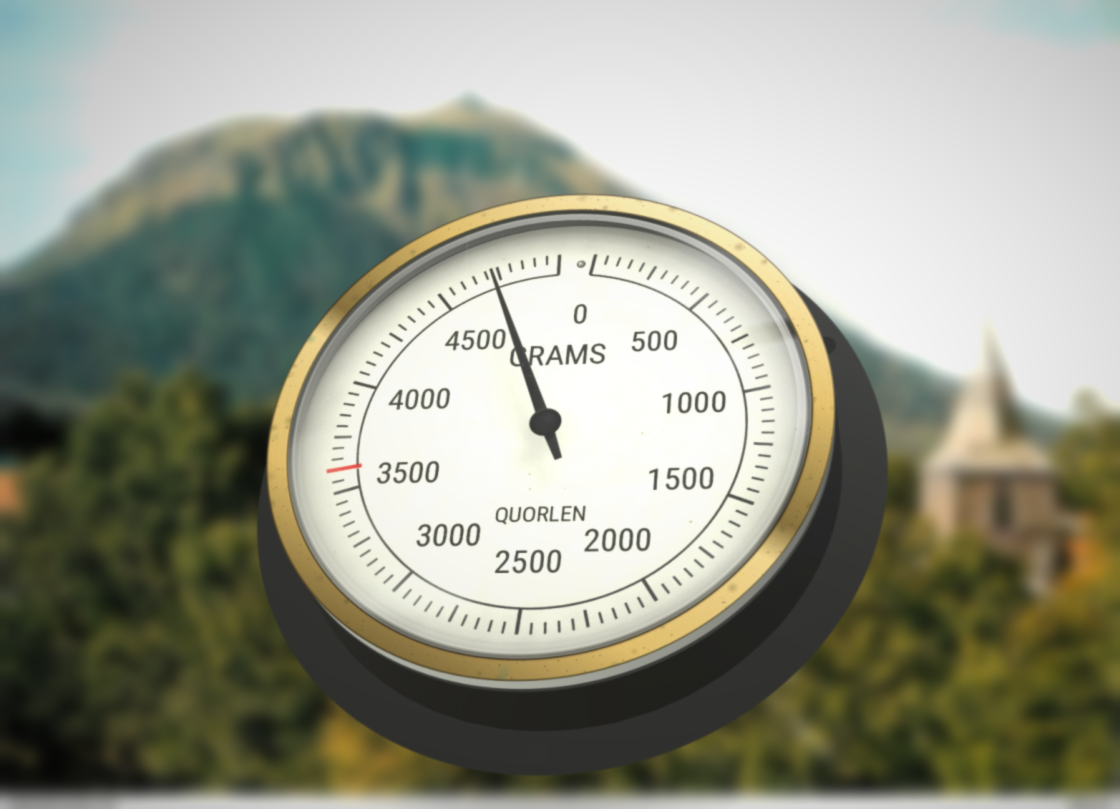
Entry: 4725 g
